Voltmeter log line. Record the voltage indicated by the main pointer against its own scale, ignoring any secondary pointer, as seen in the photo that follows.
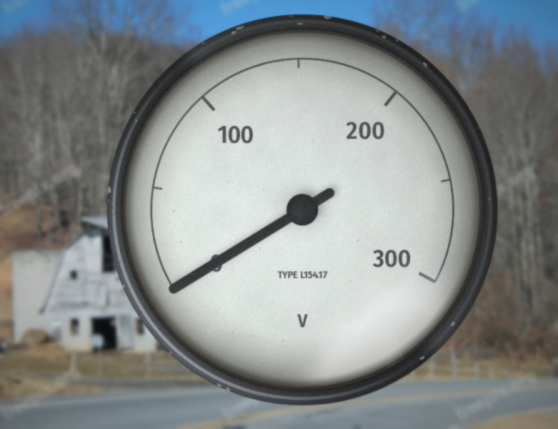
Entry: 0 V
